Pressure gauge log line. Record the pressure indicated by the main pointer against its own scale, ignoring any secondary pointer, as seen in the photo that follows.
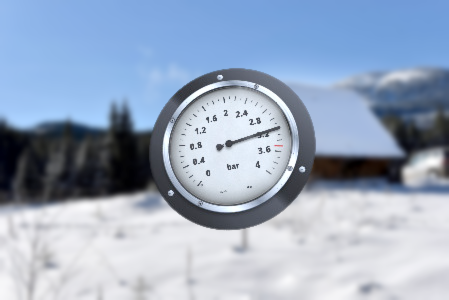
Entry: 3.2 bar
